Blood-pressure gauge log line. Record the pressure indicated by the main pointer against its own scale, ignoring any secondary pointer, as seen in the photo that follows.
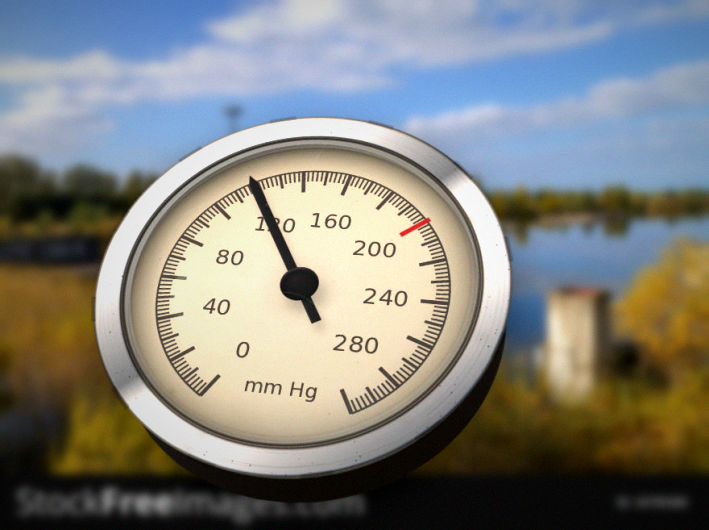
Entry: 118 mmHg
